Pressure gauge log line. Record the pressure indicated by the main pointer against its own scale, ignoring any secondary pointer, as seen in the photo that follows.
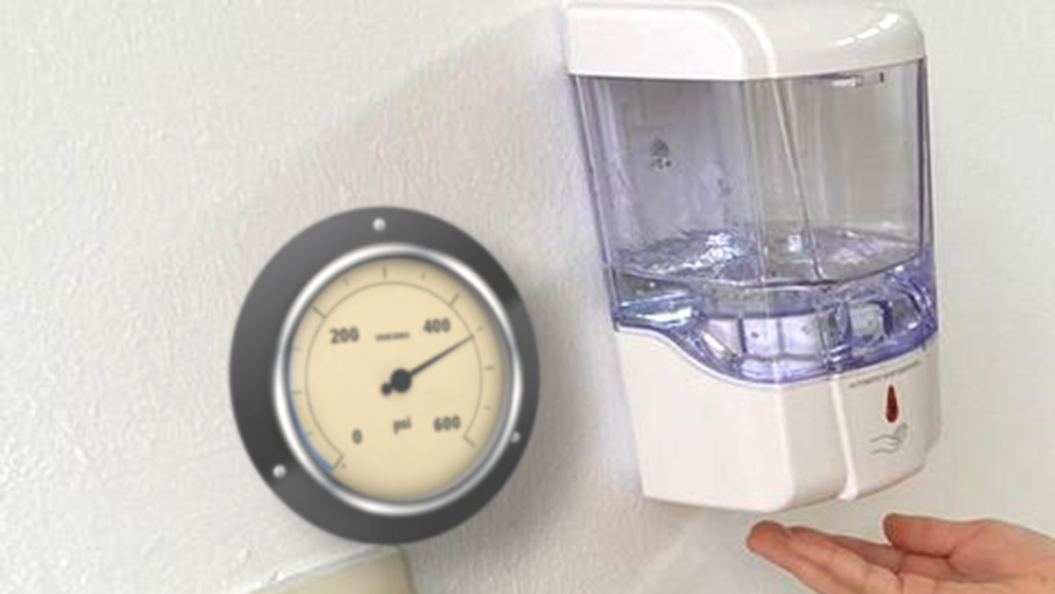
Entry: 450 psi
